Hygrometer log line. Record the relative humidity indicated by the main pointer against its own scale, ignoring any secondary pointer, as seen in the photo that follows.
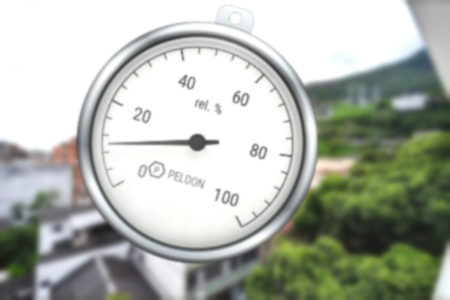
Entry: 10 %
